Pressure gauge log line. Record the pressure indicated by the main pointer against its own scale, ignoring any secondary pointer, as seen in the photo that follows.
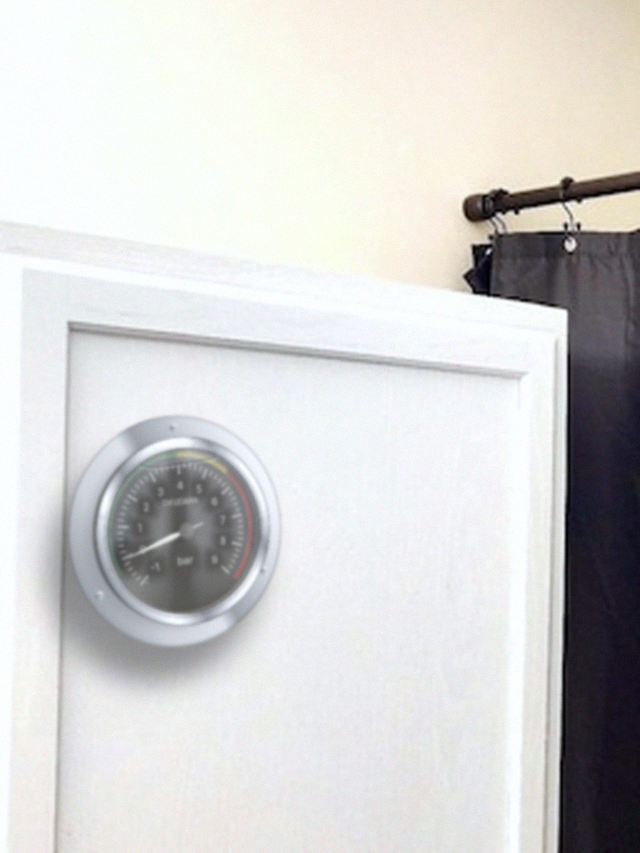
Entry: 0 bar
